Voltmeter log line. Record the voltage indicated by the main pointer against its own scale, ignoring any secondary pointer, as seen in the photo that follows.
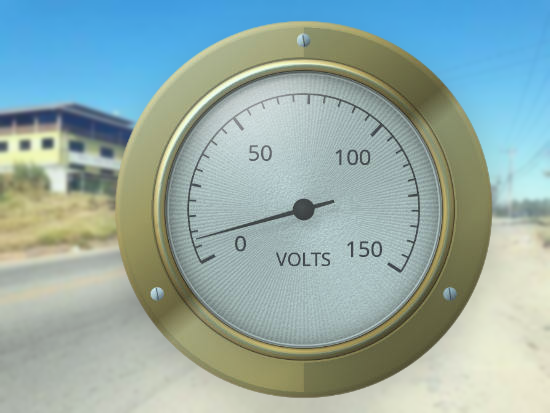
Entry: 7.5 V
